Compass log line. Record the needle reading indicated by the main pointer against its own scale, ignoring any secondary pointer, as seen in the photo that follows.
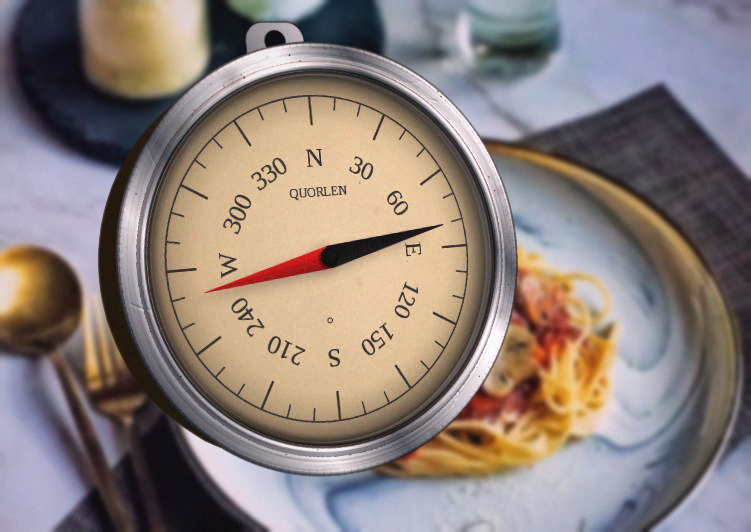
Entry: 260 °
